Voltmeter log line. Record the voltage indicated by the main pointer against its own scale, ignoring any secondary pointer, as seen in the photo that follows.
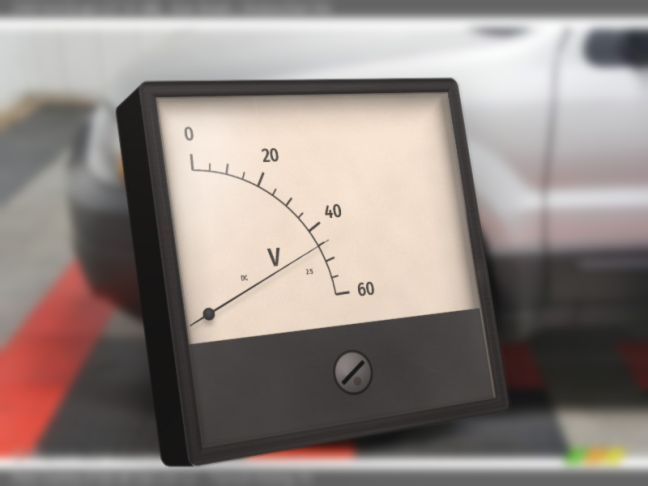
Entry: 45 V
